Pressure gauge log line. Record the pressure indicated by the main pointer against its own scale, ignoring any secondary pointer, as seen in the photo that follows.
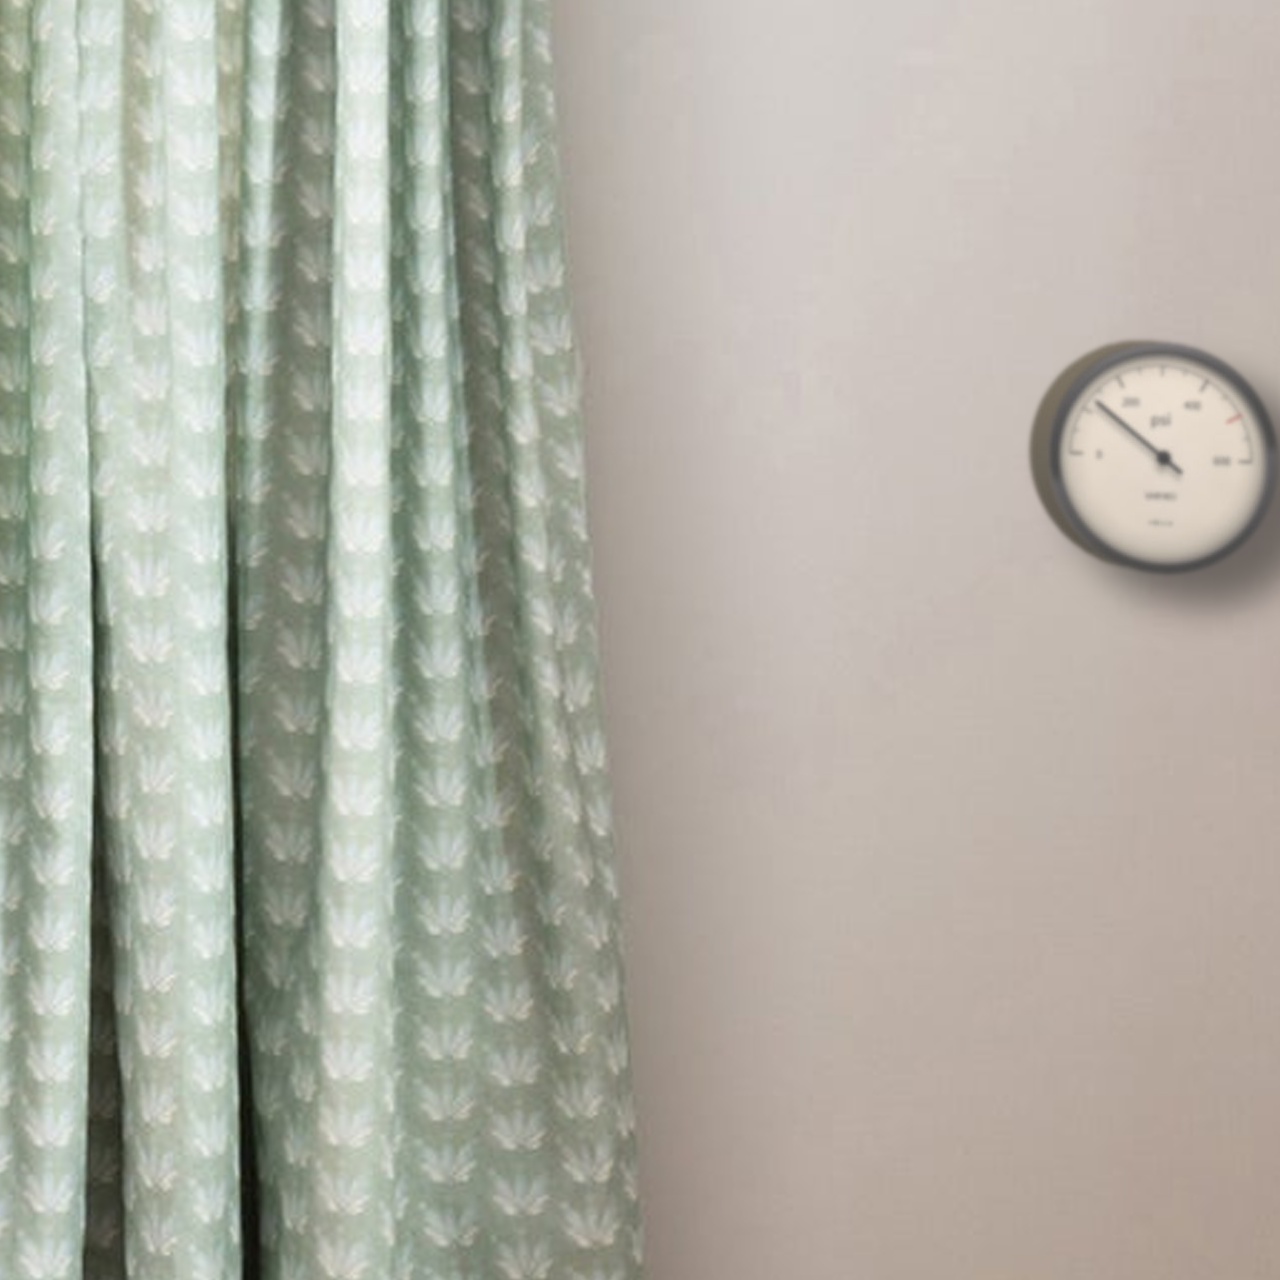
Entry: 125 psi
